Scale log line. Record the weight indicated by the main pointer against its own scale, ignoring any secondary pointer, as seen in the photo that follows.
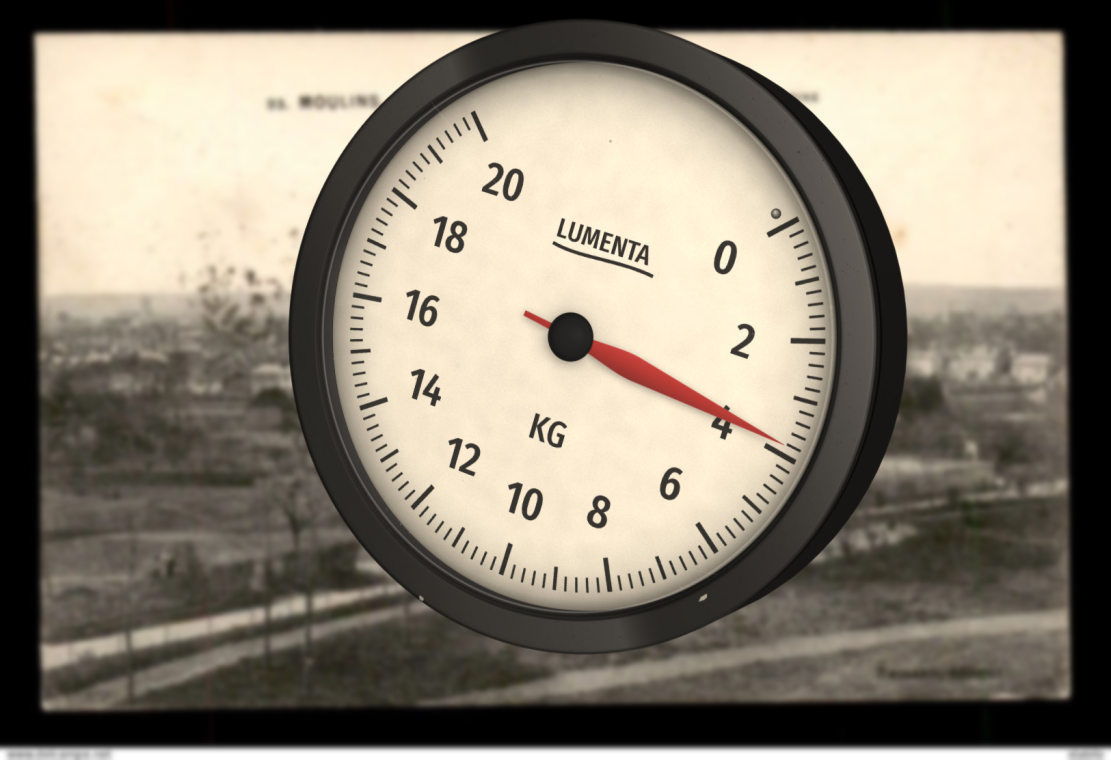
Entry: 3.8 kg
